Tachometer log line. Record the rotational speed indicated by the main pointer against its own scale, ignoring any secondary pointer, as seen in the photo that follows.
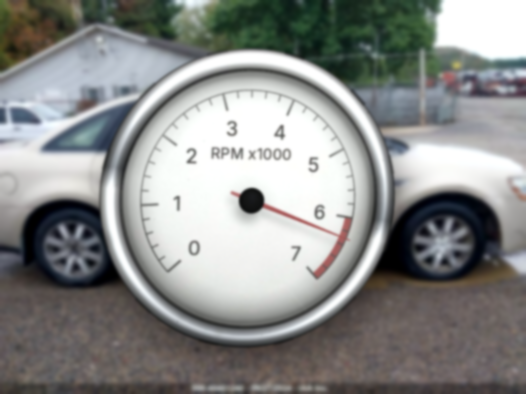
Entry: 6300 rpm
